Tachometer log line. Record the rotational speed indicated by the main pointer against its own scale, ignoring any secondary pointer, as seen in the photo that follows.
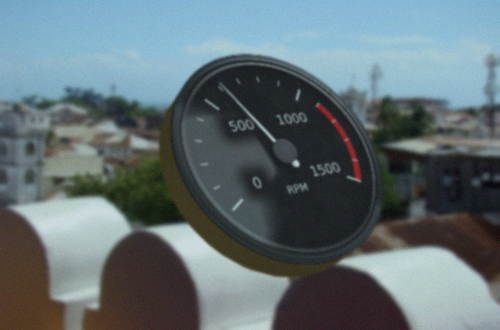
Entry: 600 rpm
